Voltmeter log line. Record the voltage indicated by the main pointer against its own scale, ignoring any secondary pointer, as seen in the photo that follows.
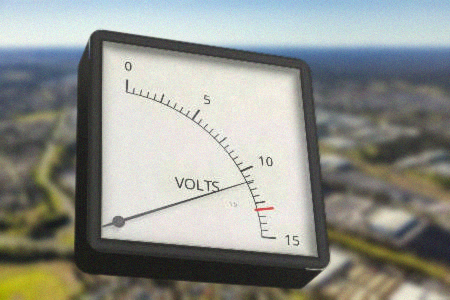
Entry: 11 V
